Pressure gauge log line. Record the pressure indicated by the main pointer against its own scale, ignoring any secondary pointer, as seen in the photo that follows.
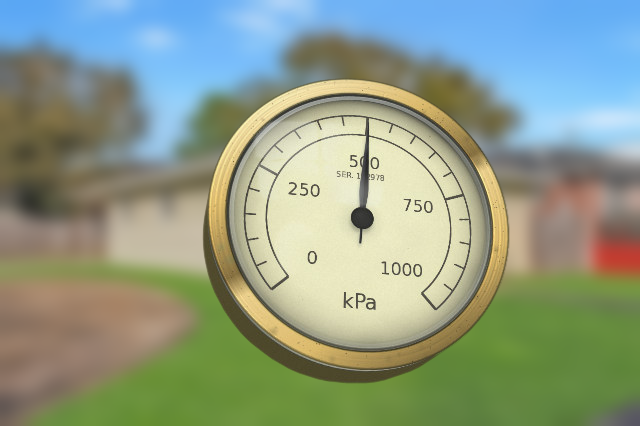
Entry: 500 kPa
